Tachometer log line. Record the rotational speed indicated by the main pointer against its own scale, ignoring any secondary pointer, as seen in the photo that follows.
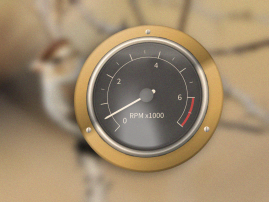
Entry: 500 rpm
